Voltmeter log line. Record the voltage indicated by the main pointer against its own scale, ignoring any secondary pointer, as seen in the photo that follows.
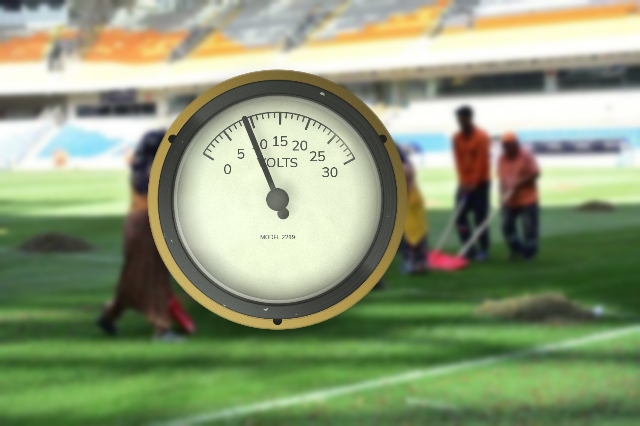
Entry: 9 V
